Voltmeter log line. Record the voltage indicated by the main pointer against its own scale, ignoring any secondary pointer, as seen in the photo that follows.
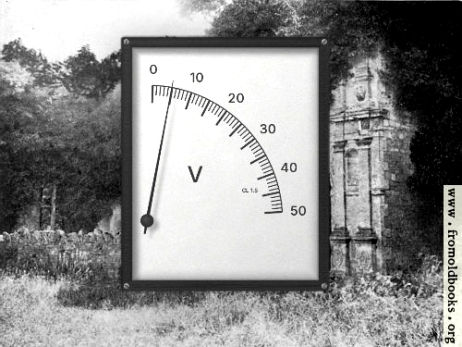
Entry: 5 V
